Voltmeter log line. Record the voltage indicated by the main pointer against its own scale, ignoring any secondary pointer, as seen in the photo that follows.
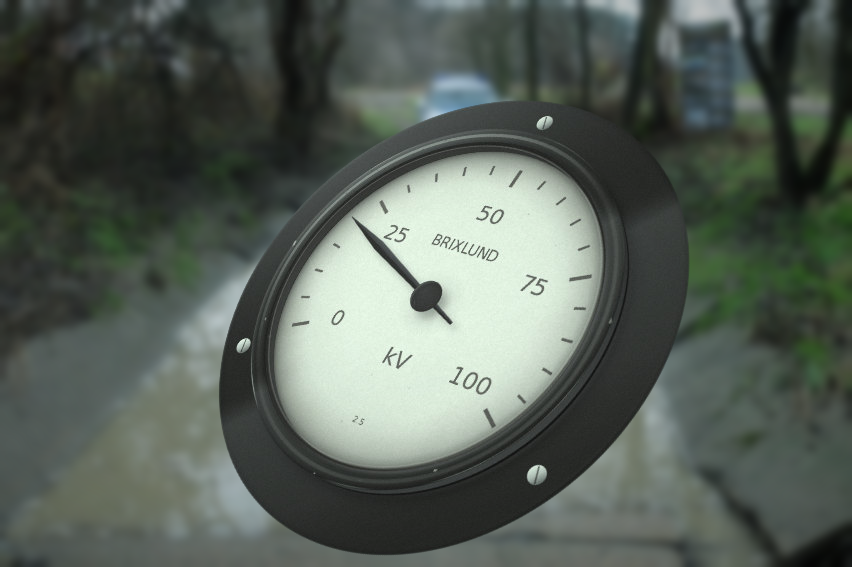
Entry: 20 kV
